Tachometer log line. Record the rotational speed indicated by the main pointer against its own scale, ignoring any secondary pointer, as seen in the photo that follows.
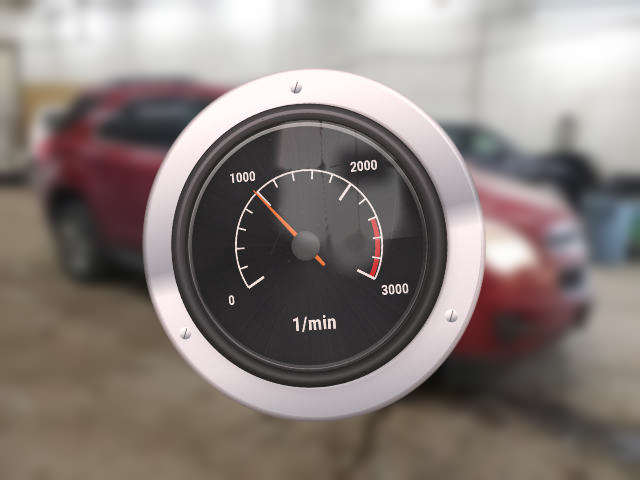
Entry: 1000 rpm
